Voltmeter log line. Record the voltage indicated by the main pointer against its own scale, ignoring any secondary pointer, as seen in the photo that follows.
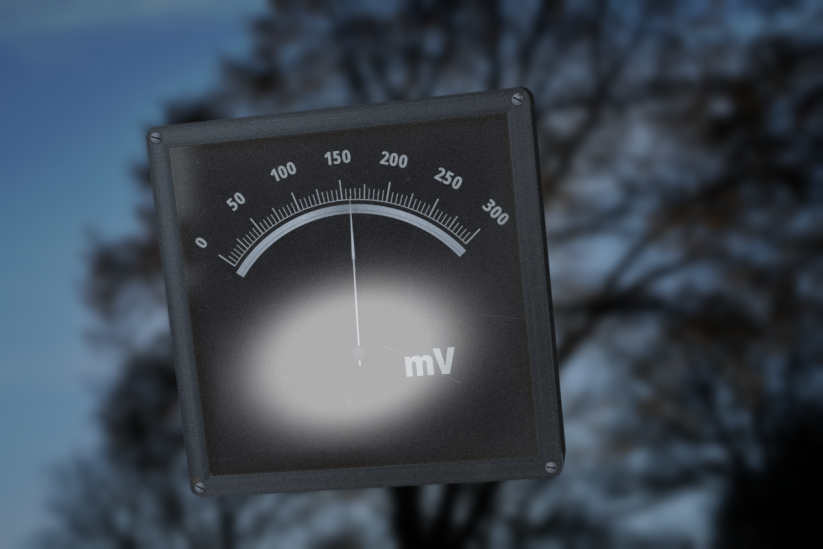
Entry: 160 mV
